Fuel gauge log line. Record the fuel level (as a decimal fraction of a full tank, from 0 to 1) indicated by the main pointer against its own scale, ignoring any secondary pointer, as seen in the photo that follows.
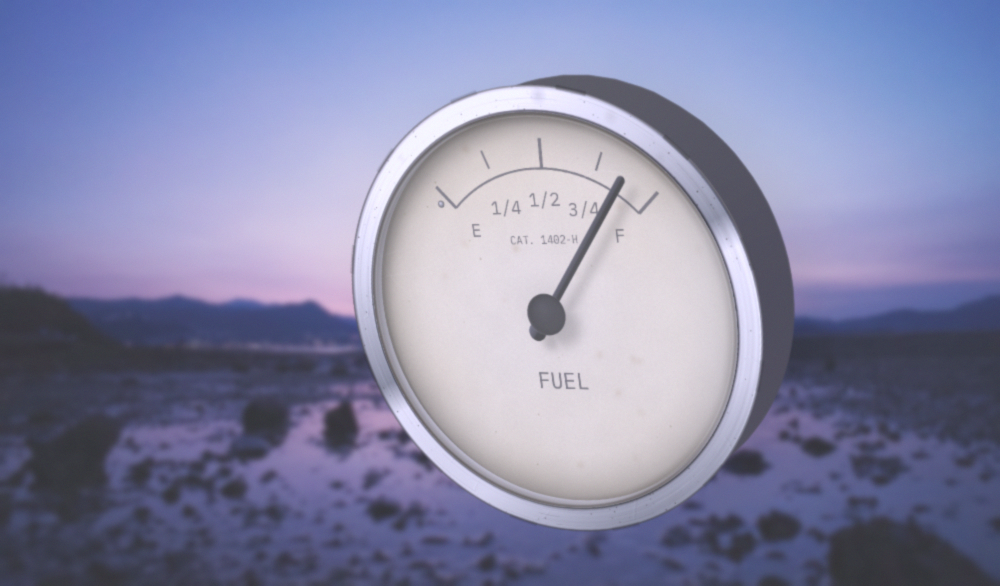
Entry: 0.875
